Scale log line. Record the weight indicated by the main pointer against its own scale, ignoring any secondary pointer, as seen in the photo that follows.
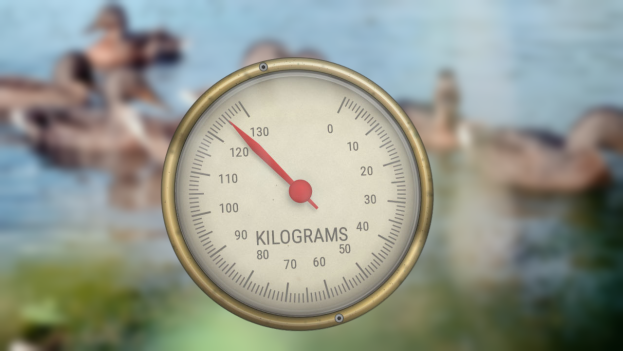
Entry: 125 kg
